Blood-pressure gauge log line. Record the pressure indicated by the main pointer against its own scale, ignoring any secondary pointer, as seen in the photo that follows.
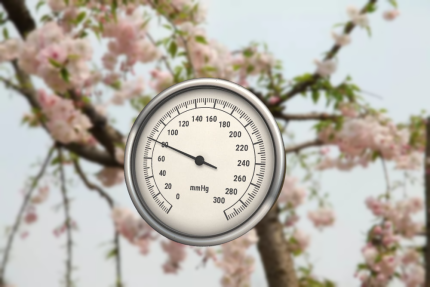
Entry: 80 mmHg
